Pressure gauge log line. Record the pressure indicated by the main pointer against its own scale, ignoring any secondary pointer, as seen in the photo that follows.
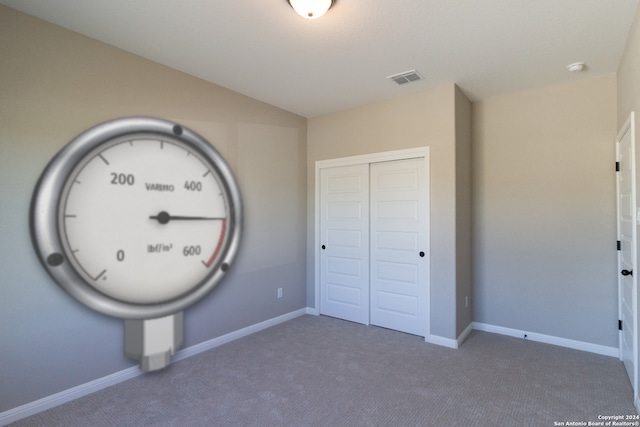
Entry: 500 psi
